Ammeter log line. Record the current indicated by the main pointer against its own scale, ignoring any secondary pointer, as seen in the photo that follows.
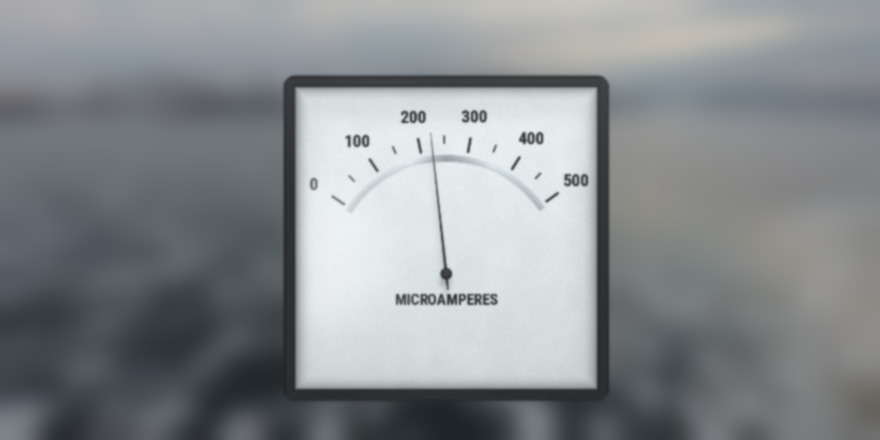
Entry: 225 µA
